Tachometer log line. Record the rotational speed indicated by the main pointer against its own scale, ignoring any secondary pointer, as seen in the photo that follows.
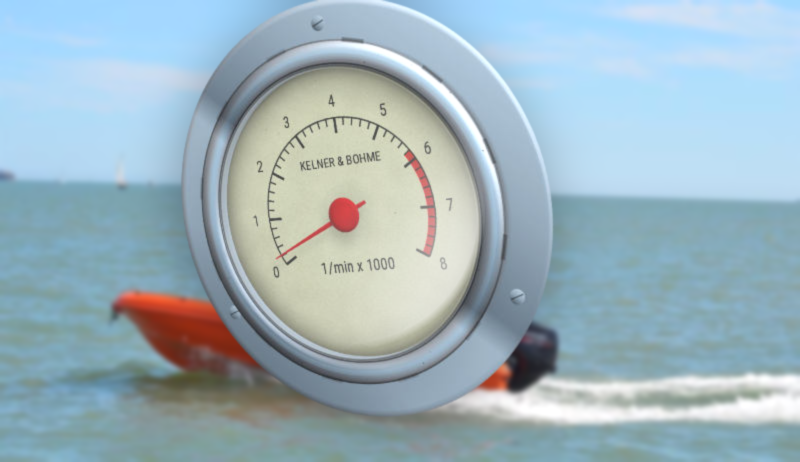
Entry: 200 rpm
